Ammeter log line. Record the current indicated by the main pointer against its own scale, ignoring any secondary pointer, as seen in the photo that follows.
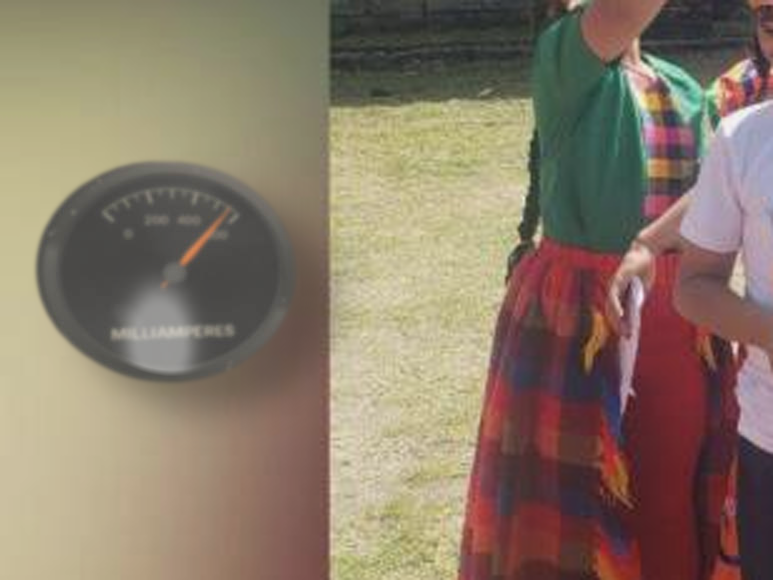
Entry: 550 mA
